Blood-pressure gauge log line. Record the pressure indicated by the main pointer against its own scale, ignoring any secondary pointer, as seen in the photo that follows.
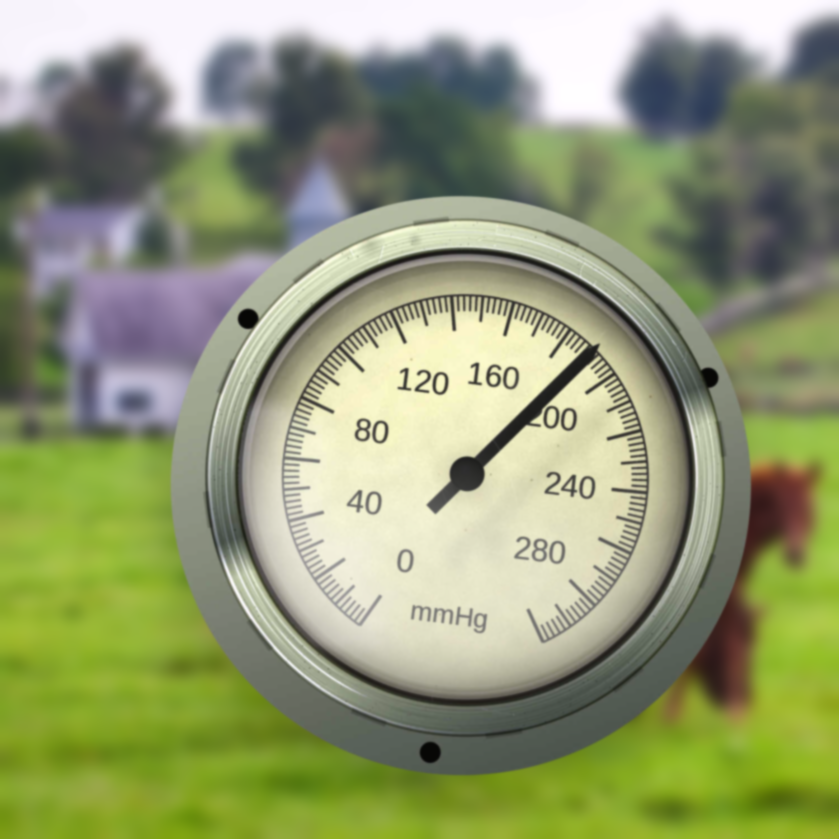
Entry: 190 mmHg
